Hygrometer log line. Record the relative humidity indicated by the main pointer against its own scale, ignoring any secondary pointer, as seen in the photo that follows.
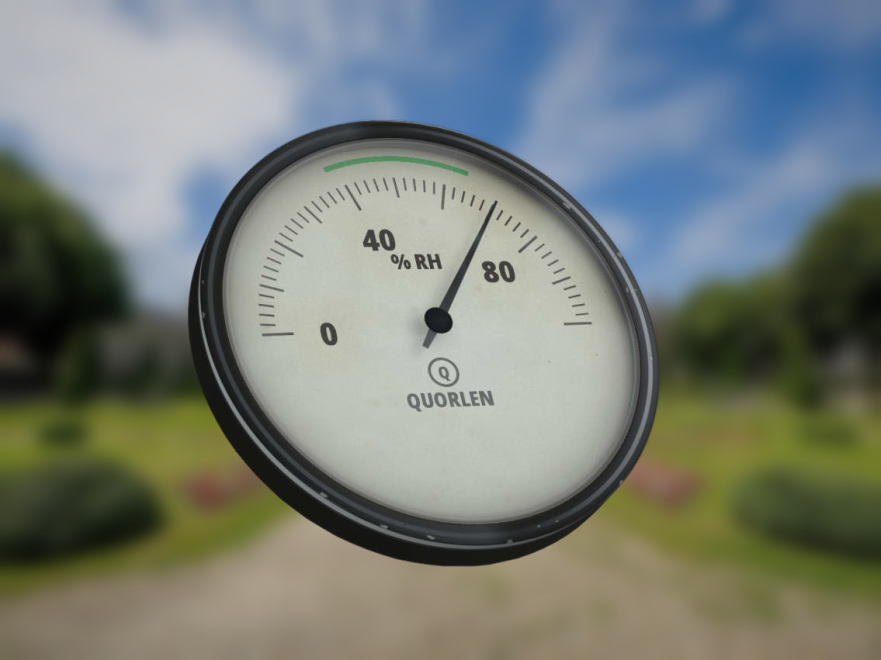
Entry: 70 %
